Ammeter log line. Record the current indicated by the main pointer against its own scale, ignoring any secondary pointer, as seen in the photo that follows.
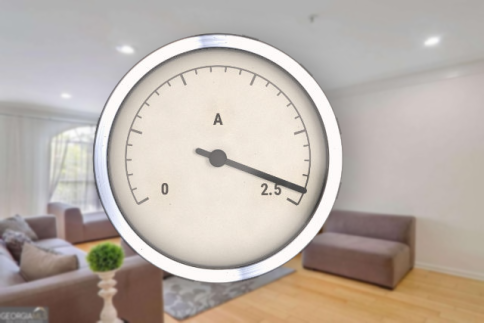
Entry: 2.4 A
